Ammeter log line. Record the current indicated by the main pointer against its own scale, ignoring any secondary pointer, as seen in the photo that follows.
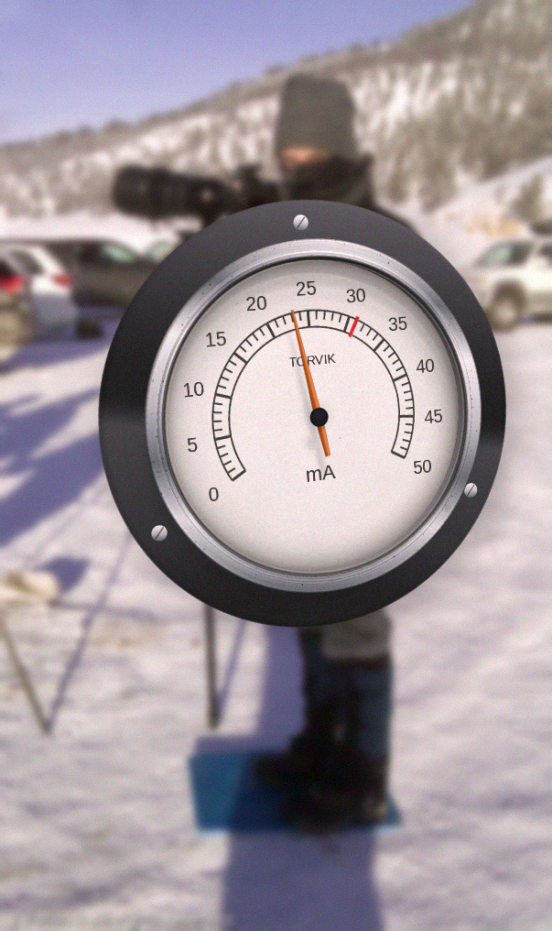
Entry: 23 mA
